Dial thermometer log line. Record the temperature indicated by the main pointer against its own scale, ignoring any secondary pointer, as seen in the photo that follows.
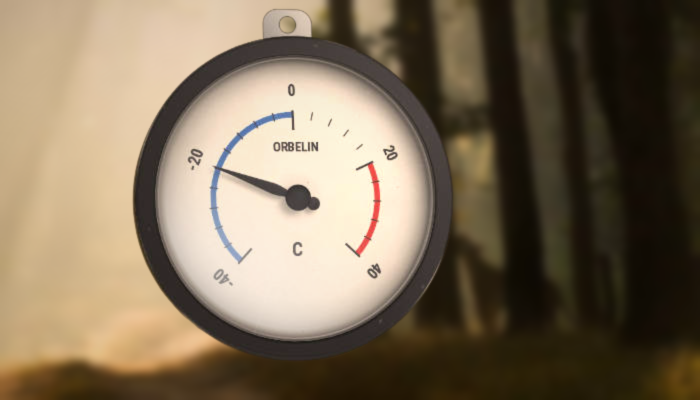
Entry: -20 °C
